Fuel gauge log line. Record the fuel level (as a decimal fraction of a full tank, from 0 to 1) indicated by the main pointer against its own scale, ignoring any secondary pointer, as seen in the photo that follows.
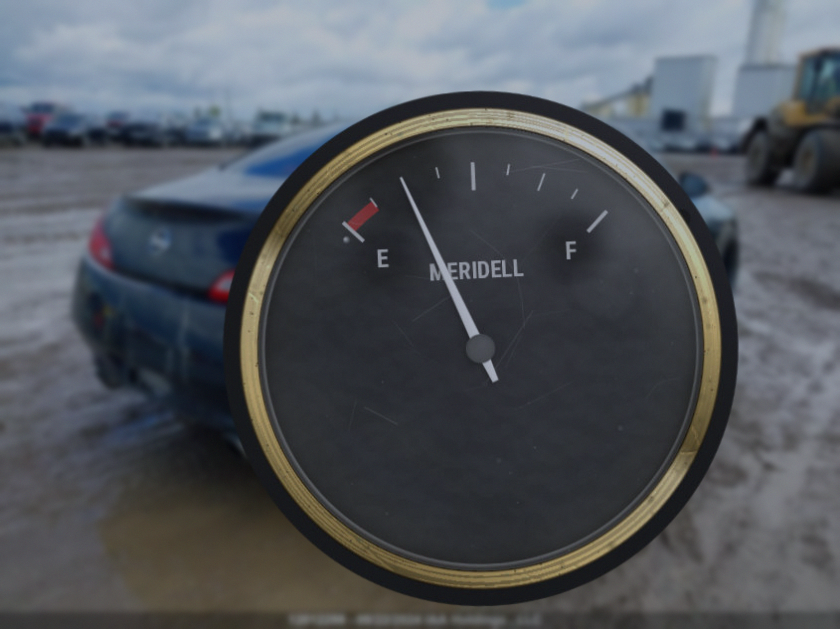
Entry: 0.25
